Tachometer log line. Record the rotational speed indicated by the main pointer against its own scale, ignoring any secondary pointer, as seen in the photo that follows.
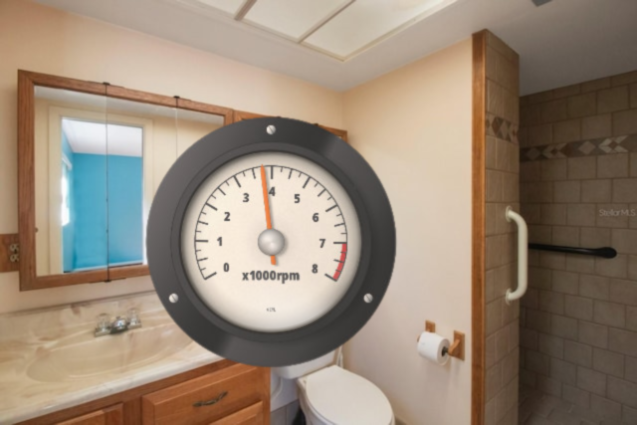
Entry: 3750 rpm
